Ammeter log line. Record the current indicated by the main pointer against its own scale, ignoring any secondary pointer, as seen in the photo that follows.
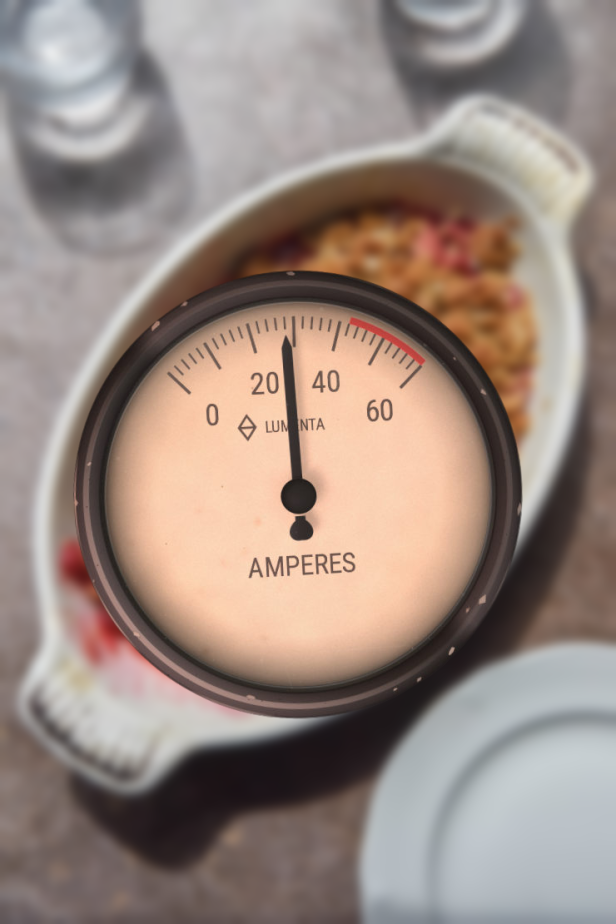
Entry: 28 A
